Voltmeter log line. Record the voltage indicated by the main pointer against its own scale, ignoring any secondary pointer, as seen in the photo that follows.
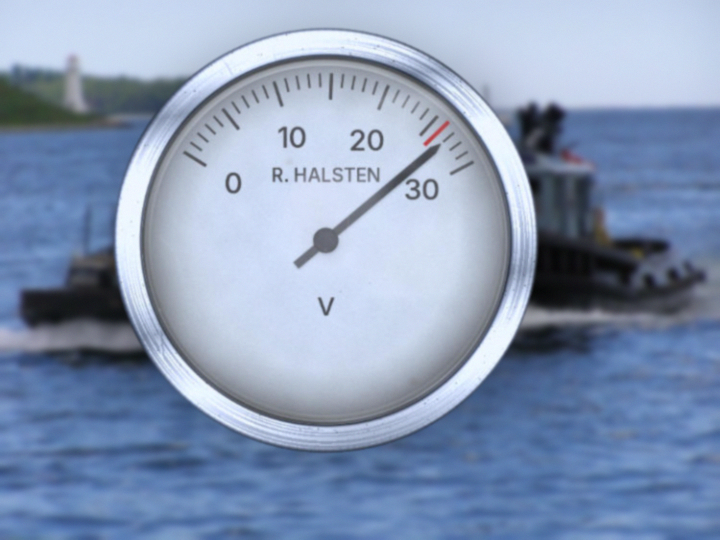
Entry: 27 V
